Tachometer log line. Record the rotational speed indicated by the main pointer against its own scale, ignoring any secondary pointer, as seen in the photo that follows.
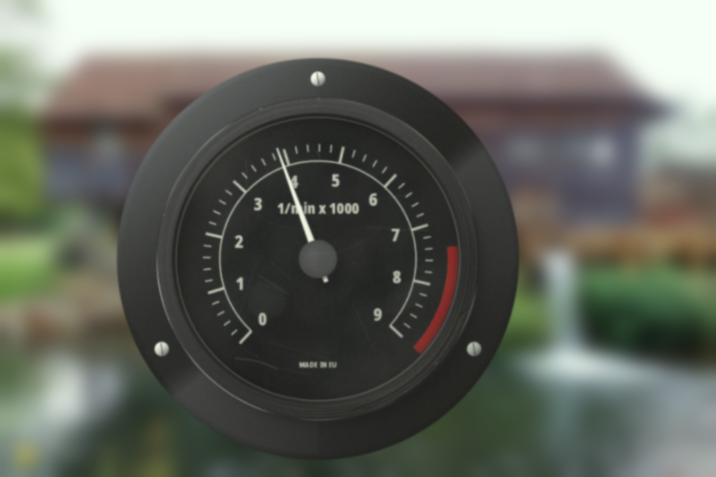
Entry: 3900 rpm
